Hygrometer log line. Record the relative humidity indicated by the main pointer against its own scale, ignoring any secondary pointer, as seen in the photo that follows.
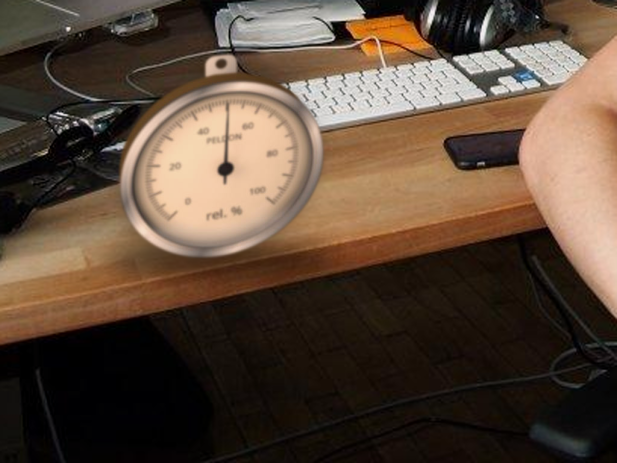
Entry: 50 %
